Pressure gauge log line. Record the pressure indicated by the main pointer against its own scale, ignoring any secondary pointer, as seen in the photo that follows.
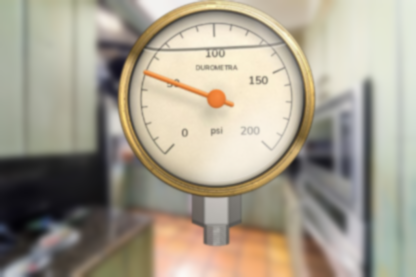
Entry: 50 psi
